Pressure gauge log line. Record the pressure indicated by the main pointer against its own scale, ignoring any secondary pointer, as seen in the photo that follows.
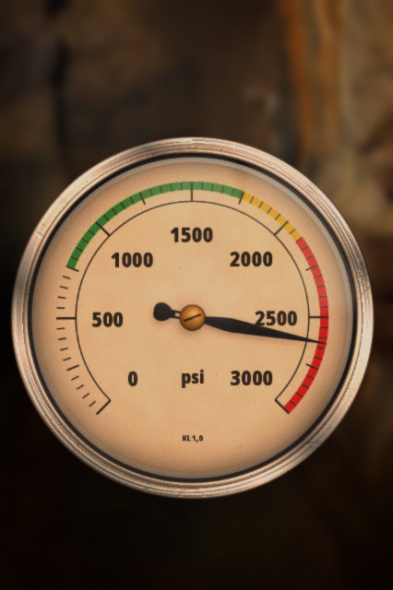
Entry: 2625 psi
